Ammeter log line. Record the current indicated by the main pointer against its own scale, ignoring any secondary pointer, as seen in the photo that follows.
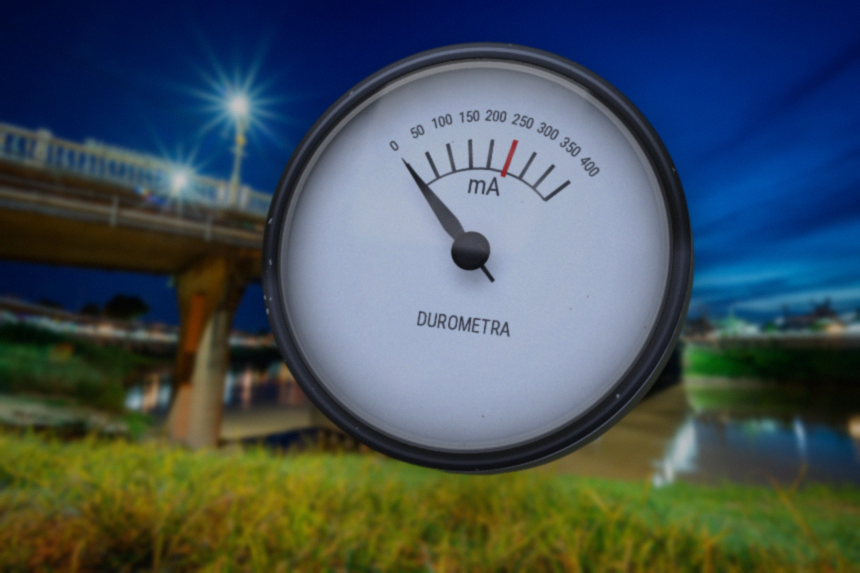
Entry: 0 mA
